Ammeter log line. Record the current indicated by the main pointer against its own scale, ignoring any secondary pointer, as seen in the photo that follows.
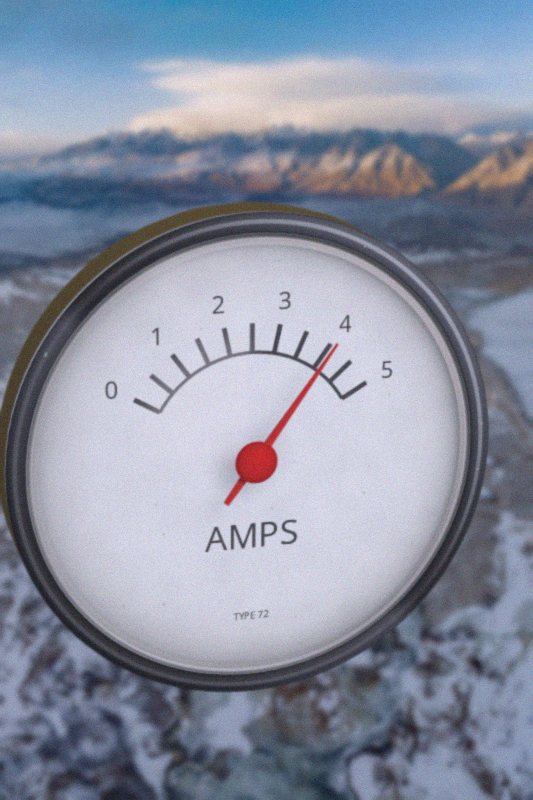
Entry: 4 A
